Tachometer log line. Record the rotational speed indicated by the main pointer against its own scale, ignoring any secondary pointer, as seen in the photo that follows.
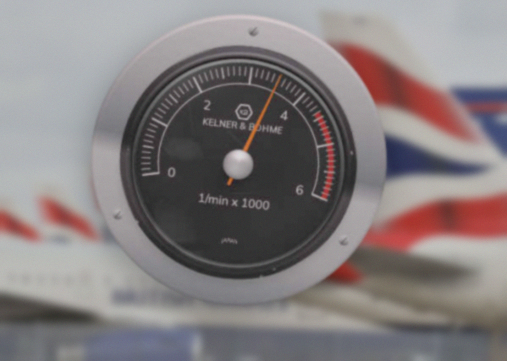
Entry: 3500 rpm
